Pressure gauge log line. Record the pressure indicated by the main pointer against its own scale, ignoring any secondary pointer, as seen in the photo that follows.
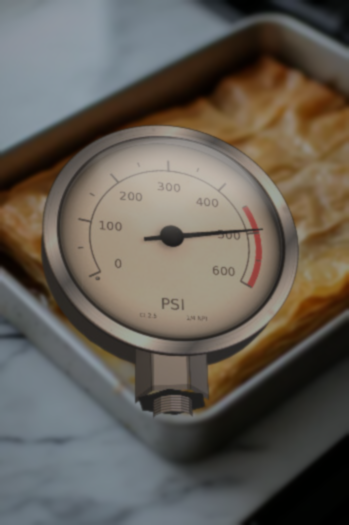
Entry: 500 psi
